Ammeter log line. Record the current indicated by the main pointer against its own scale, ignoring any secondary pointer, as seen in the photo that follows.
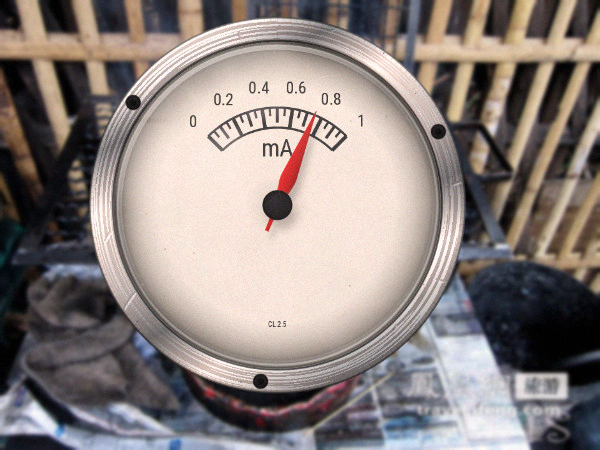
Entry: 0.75 mA
